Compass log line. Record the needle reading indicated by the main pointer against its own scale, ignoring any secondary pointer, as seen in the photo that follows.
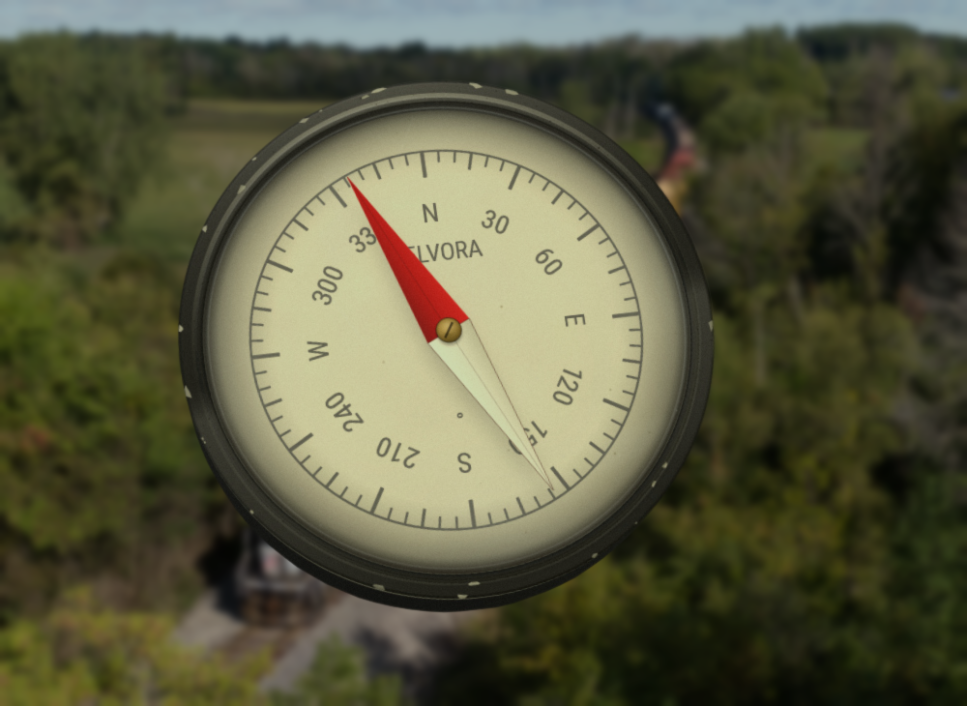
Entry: 335 °
